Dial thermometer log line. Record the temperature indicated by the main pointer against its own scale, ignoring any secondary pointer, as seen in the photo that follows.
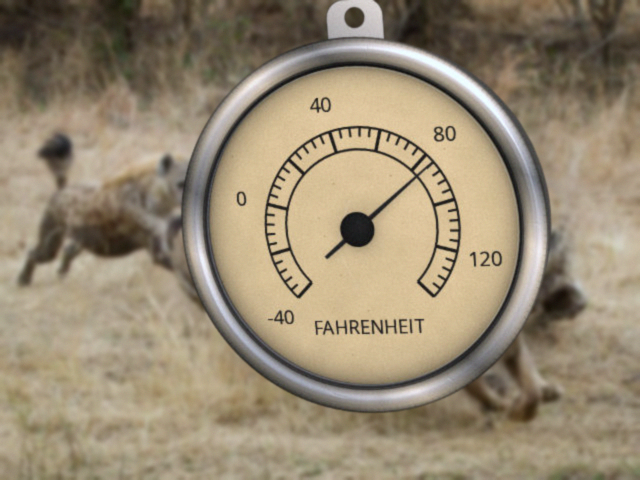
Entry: 84 °F
